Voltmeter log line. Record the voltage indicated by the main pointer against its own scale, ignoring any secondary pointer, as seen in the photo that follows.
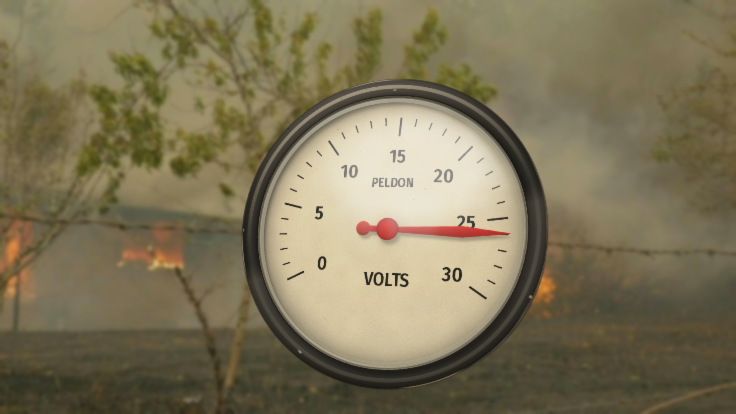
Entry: 26 V
